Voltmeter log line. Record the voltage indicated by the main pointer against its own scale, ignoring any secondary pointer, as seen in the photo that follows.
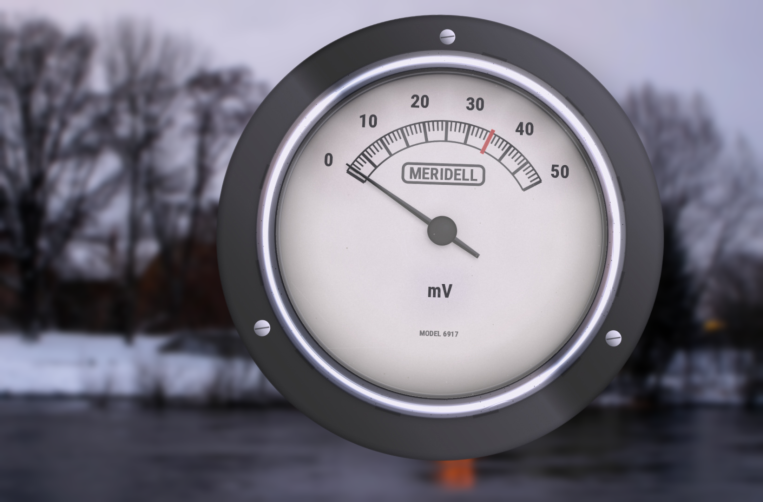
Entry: 1 mV
